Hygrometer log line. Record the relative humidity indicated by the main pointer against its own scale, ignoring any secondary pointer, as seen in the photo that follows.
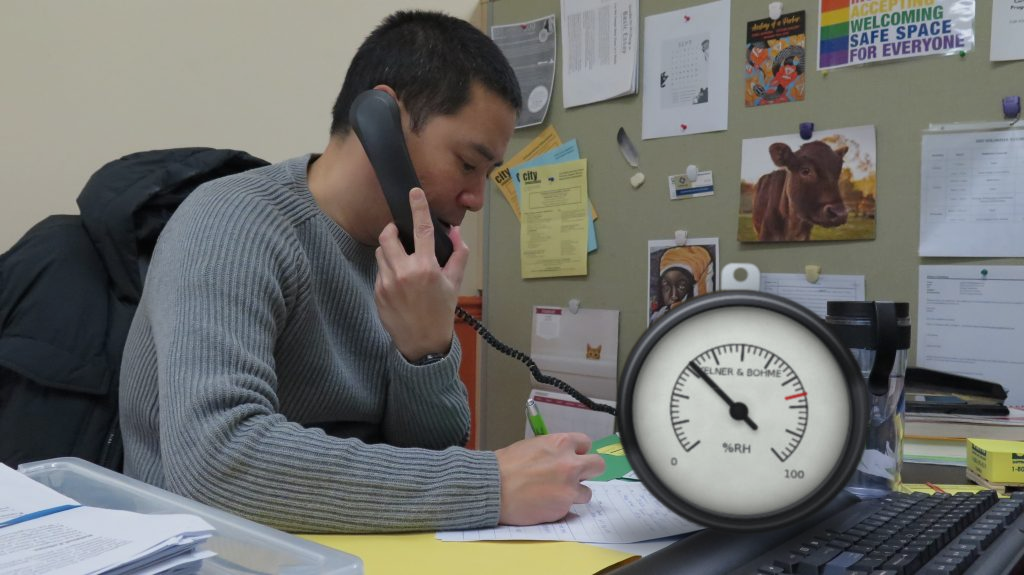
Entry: 32 %
